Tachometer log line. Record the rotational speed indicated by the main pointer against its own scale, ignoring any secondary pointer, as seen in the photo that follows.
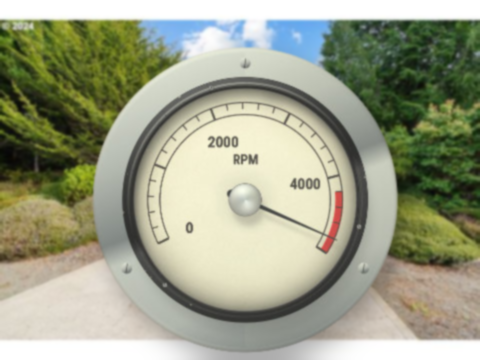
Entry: 4800 rpm
